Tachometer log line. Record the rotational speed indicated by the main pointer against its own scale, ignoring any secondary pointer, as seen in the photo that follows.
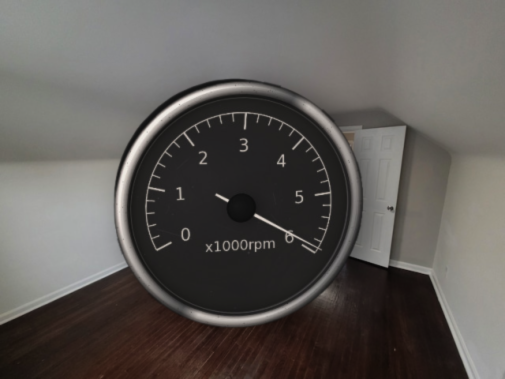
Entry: 5900 rpm
